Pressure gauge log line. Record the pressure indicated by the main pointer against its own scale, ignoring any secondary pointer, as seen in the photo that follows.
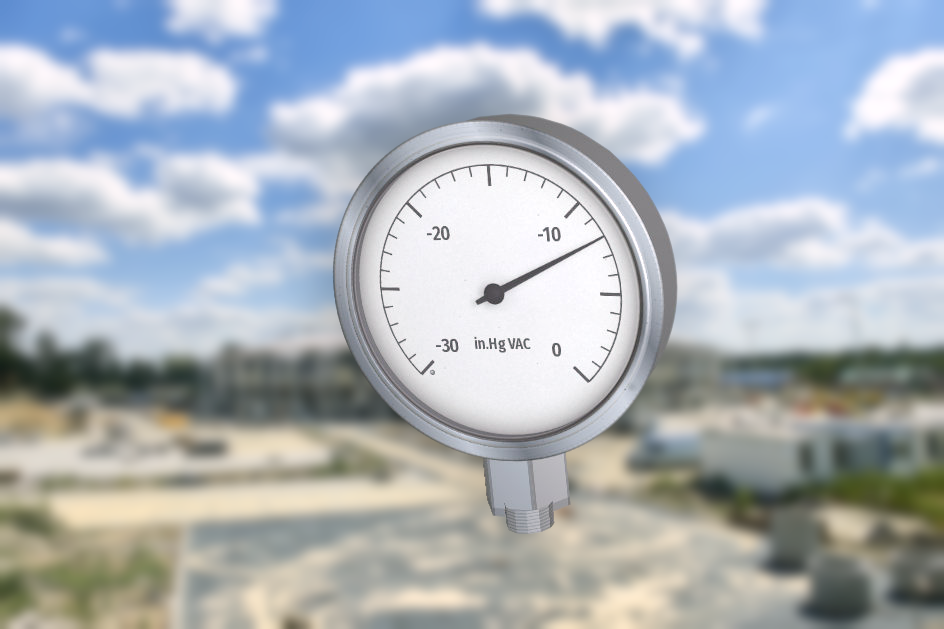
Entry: -8 inHg
